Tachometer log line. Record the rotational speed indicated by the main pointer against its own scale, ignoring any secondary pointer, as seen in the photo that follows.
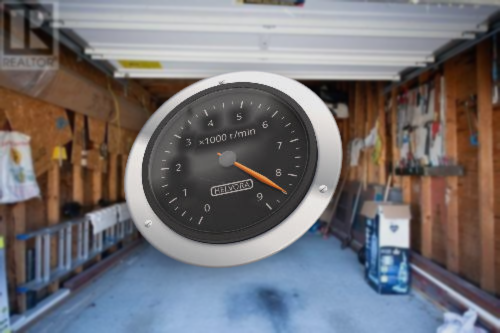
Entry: 8500 rpm
